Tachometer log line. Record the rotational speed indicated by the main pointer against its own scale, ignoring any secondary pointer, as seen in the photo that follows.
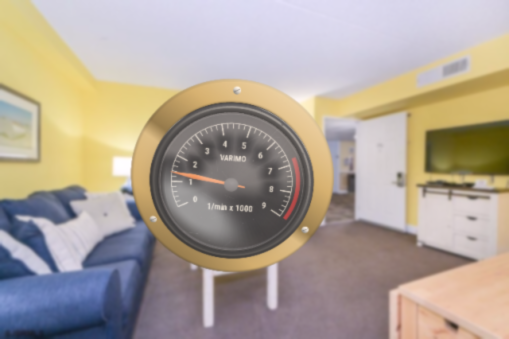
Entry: 1400 rpm
